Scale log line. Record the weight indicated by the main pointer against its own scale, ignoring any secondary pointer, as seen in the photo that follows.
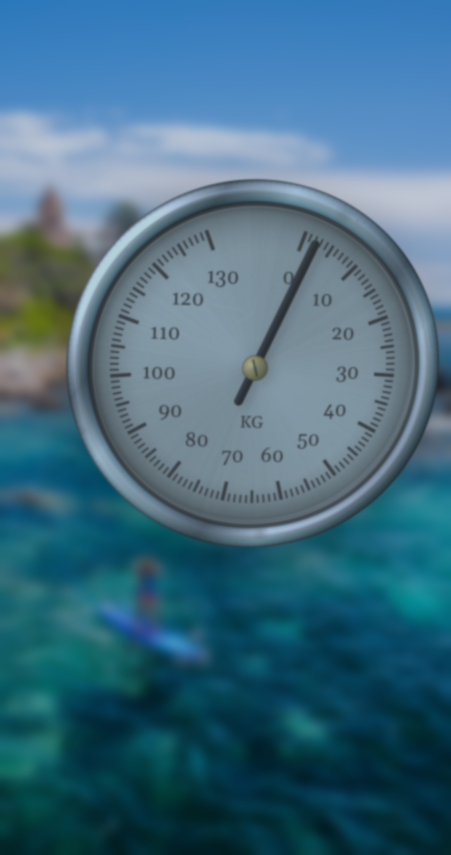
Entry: 2 kg
